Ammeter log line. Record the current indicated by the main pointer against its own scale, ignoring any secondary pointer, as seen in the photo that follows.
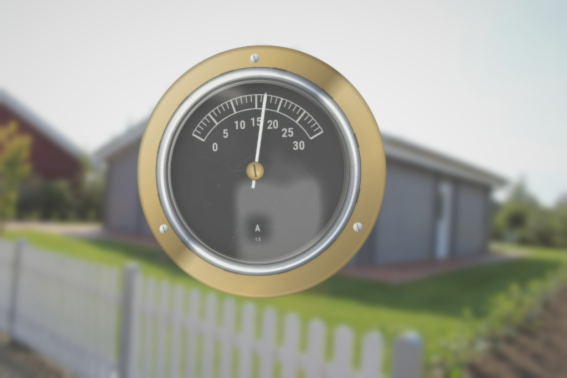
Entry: 17 A
